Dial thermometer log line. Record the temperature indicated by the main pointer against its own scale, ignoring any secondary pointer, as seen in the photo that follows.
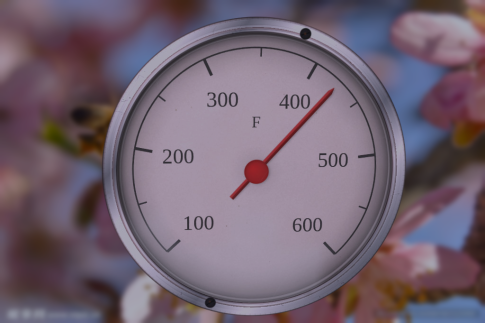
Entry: 425 °F
